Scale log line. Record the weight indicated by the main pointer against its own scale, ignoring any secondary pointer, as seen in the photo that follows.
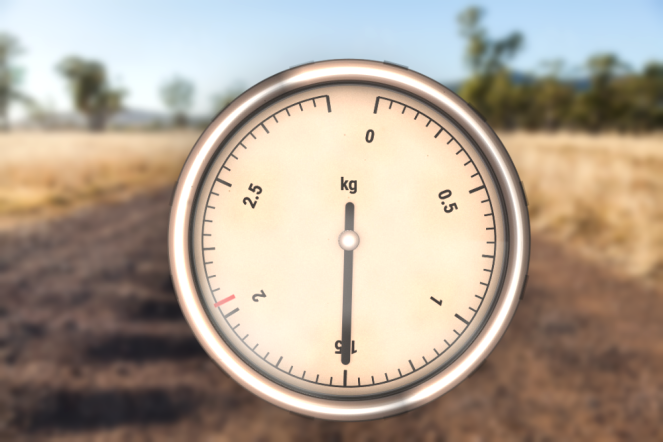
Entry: 1.5 kg
